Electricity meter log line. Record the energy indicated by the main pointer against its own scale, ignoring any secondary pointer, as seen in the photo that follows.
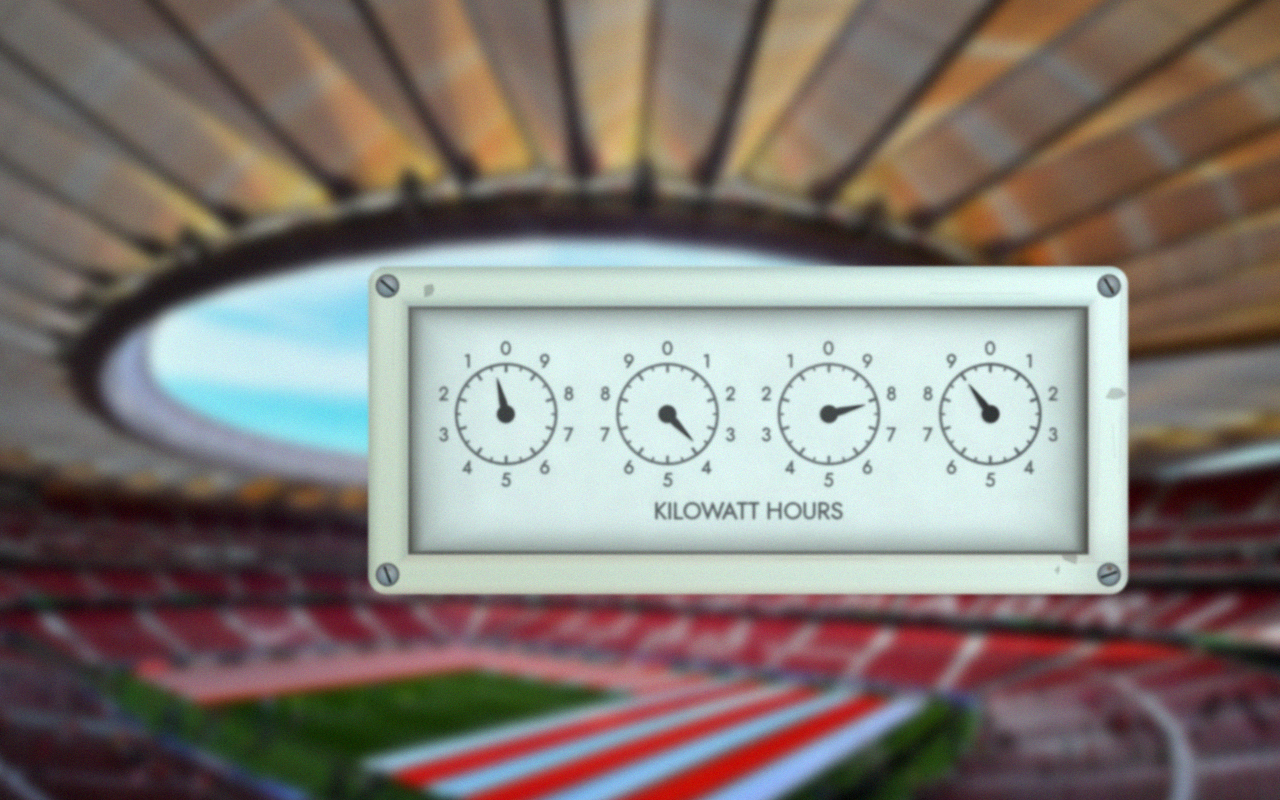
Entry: 379 kWh
